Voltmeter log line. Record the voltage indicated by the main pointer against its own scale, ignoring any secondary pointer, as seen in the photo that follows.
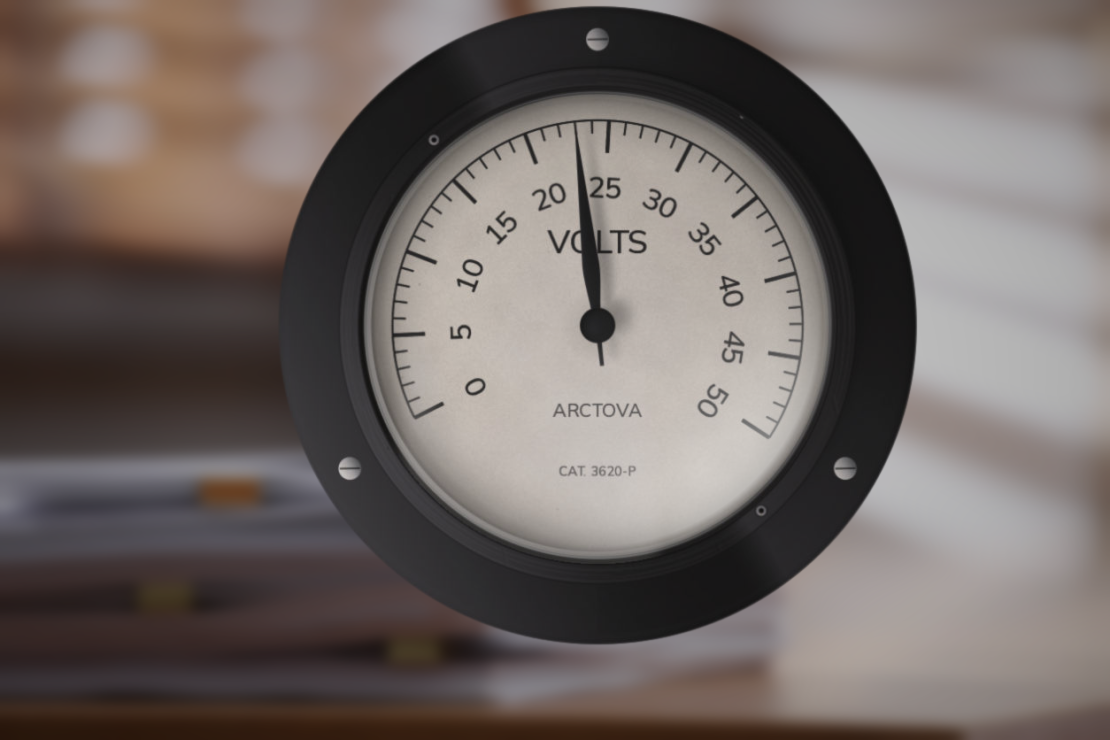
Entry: 23 V
